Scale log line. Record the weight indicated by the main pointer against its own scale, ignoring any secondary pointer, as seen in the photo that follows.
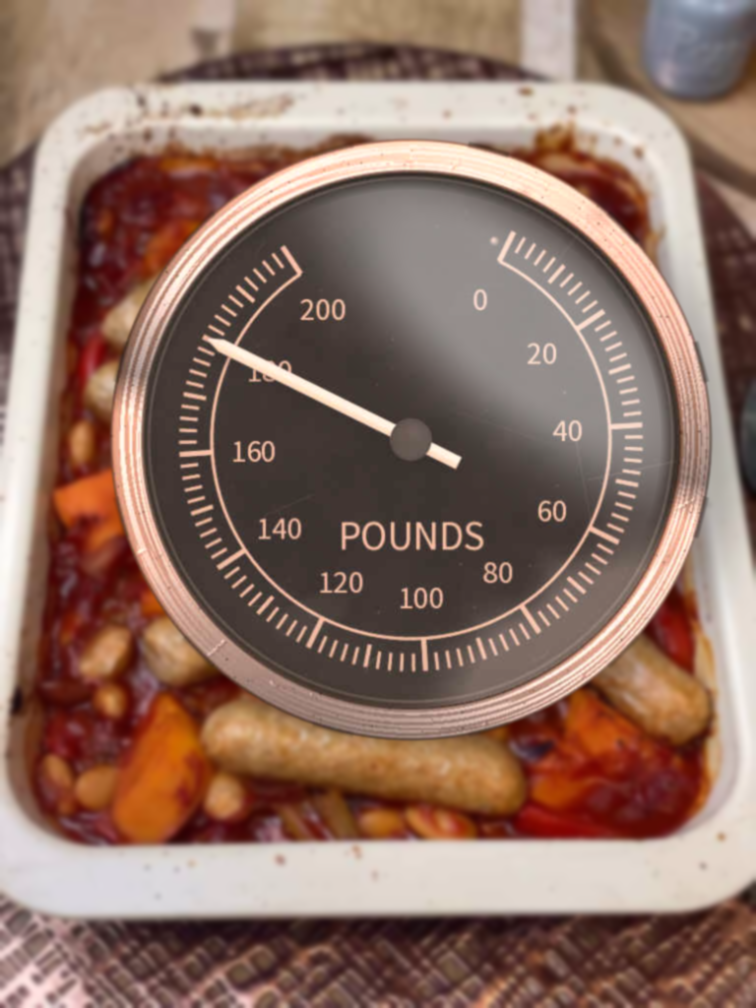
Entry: 180 lb
